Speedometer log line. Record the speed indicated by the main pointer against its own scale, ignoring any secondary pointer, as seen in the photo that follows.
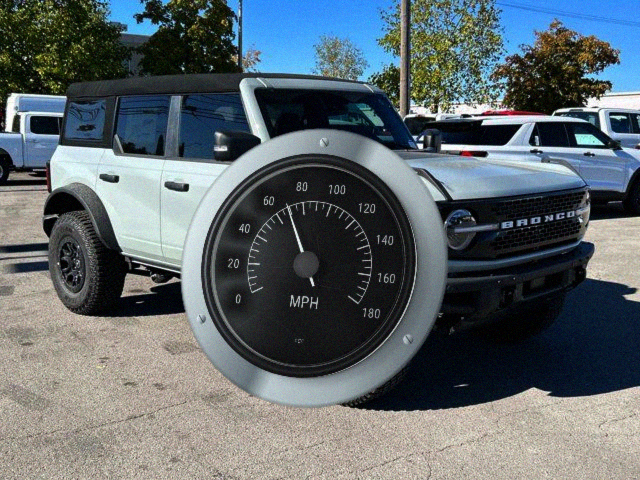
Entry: 70 mph
